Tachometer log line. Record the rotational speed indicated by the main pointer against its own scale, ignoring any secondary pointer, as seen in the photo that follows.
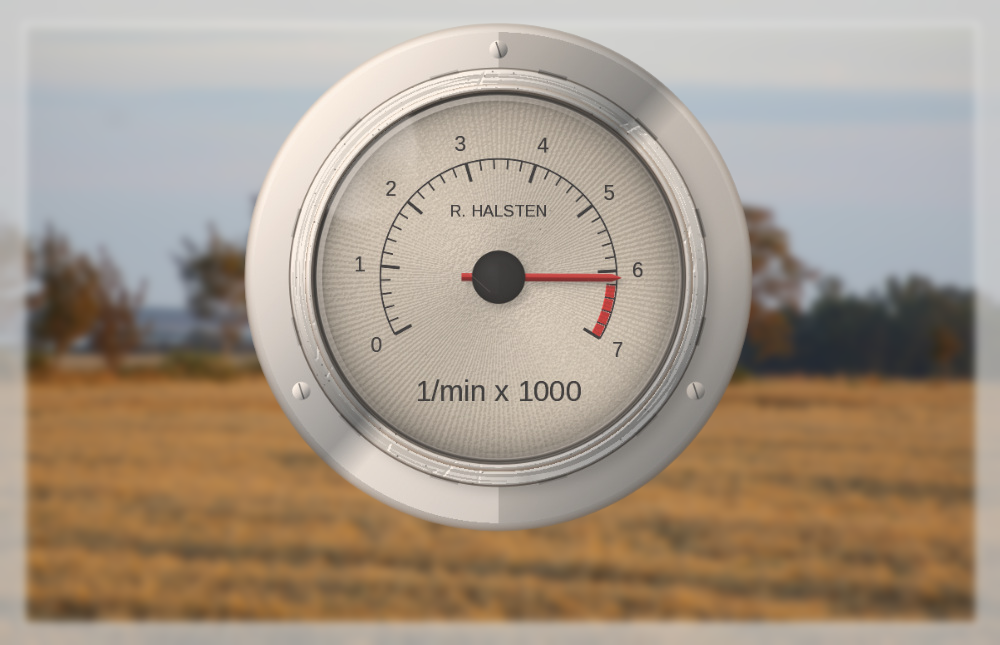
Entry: 6100 rpm
